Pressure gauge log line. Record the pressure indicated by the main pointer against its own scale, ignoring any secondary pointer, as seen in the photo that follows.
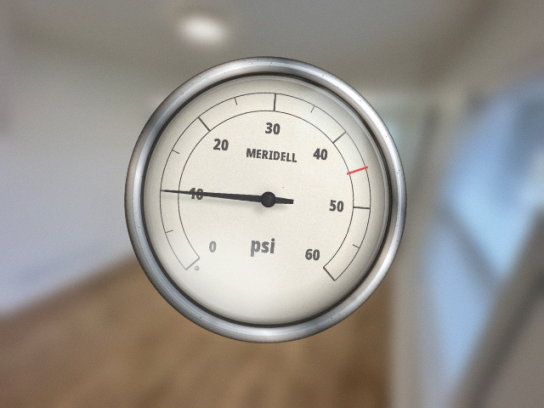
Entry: 10 psi
